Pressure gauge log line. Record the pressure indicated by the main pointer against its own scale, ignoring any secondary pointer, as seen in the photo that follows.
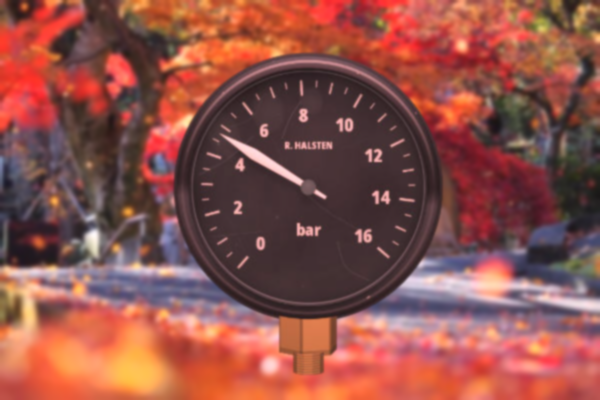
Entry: 4.75 bar
